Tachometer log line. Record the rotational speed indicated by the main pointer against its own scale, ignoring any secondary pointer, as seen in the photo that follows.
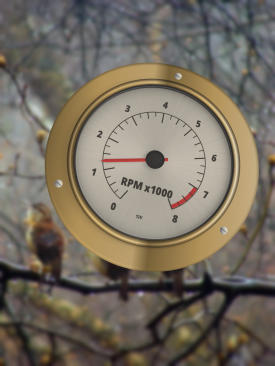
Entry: 1250 rpm
